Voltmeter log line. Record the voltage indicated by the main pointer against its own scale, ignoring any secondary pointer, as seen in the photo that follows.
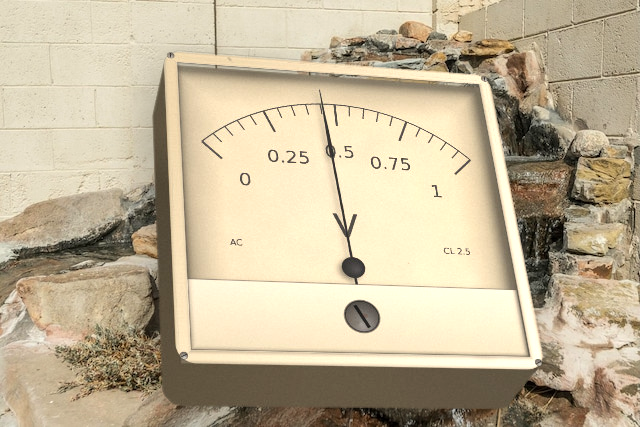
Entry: 0.45 V
